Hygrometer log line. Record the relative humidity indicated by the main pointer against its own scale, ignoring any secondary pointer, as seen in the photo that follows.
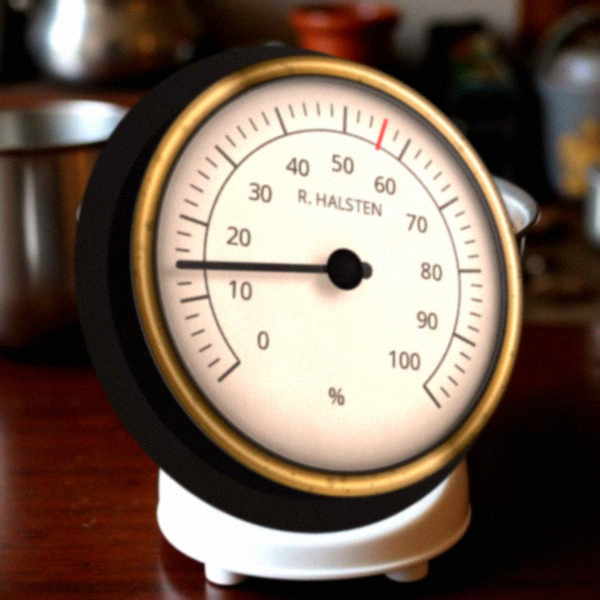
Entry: 14 %
